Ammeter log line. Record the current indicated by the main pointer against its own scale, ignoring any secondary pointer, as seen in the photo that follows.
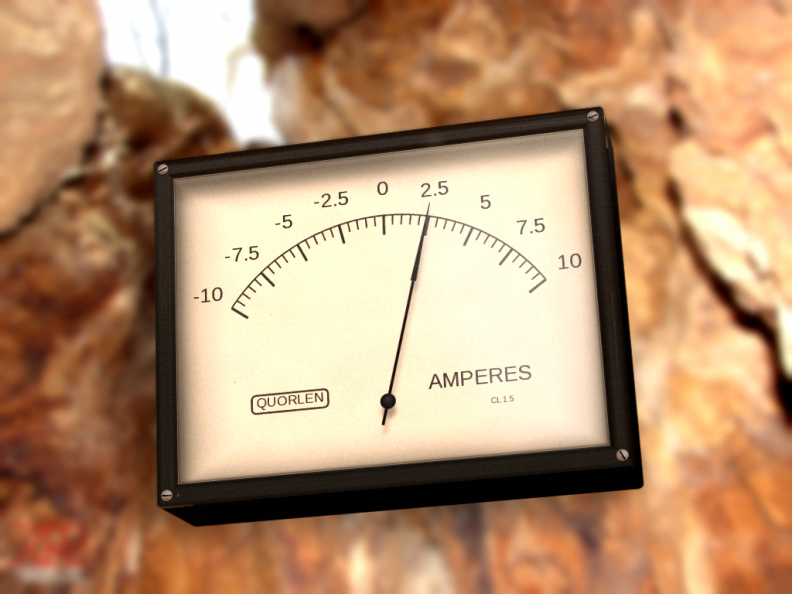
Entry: 2.5 A
